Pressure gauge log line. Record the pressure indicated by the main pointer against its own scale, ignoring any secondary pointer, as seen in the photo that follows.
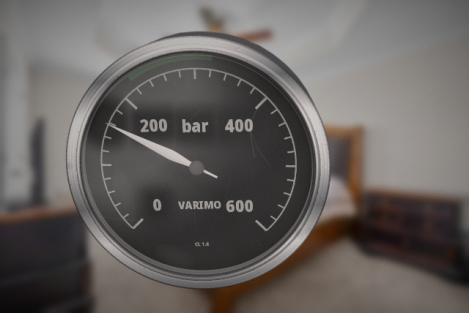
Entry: 160 bar
